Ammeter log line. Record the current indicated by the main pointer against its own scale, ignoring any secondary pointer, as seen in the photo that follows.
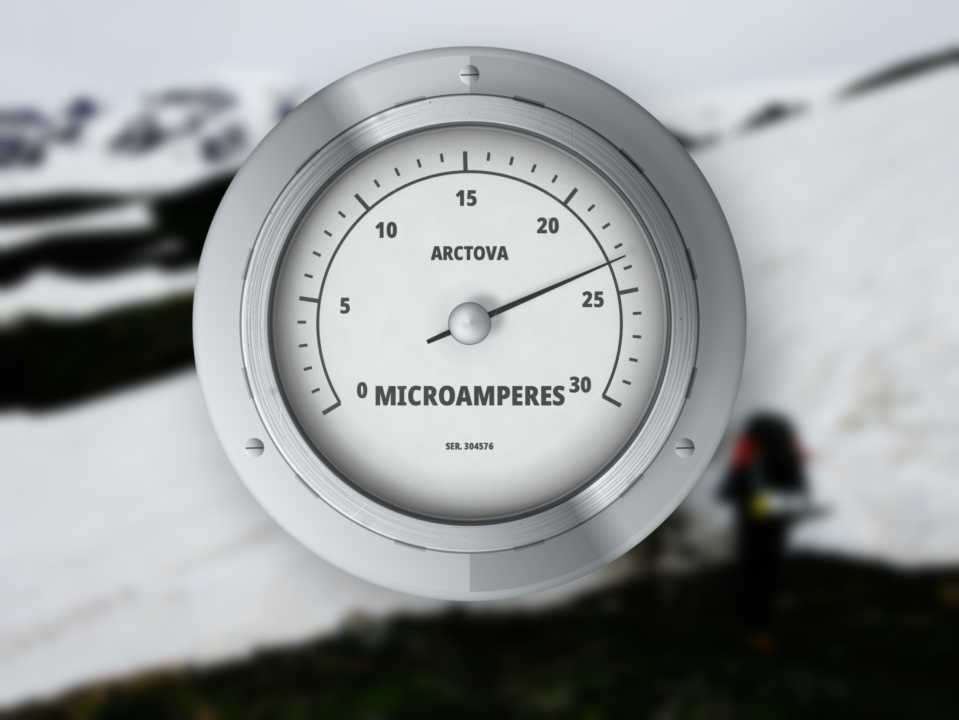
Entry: 23.5 µA
